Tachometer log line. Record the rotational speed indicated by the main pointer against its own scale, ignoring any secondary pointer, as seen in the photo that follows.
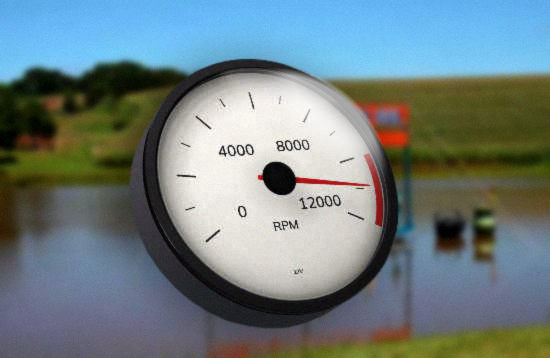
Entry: 11000 rpm
